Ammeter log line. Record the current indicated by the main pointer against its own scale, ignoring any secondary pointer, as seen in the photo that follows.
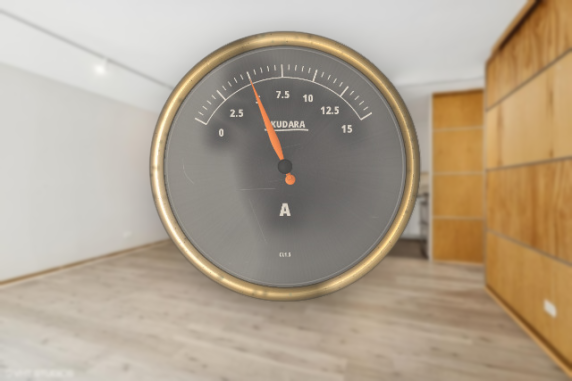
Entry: 5 A
